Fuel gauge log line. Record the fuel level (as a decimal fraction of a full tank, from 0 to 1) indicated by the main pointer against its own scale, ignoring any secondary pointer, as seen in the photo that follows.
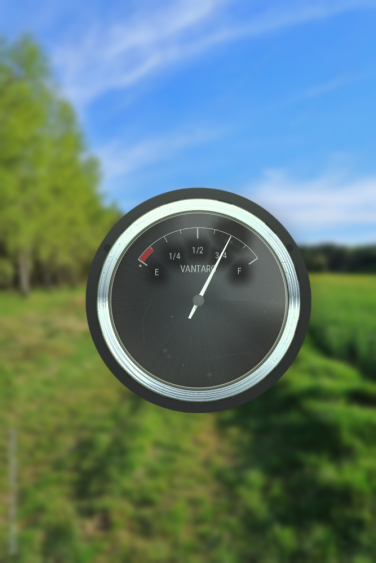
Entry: 0.75
